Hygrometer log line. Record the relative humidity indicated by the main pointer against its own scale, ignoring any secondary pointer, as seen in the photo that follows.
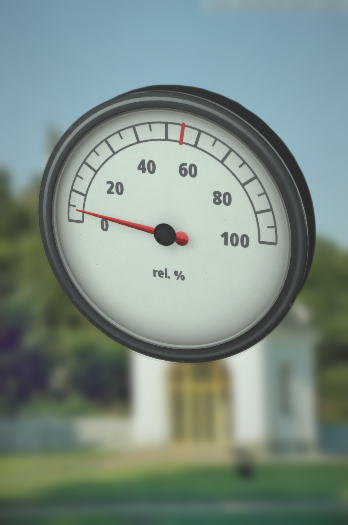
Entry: 5 %
